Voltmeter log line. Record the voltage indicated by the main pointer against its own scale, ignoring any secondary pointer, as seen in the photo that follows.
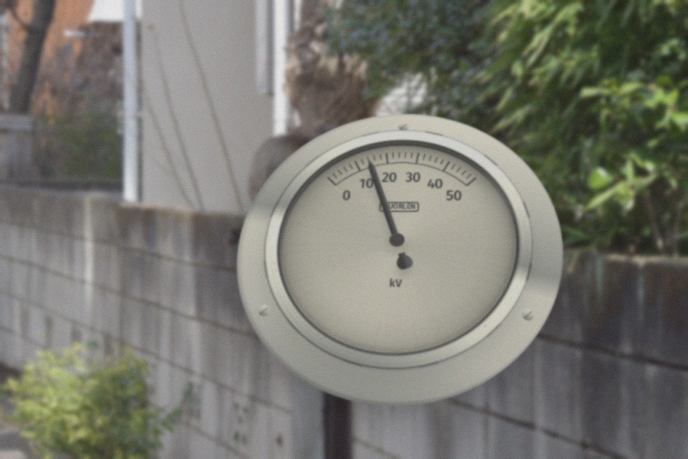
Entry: 14 kV
